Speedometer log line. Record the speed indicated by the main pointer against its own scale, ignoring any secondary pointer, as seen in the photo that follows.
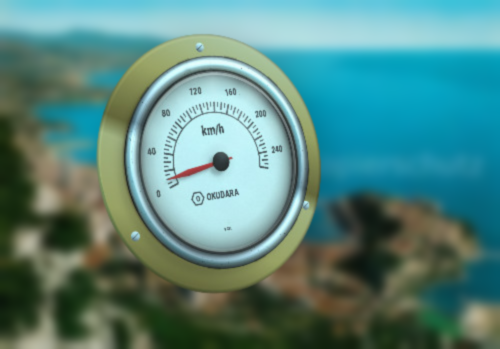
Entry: 10 km/h
